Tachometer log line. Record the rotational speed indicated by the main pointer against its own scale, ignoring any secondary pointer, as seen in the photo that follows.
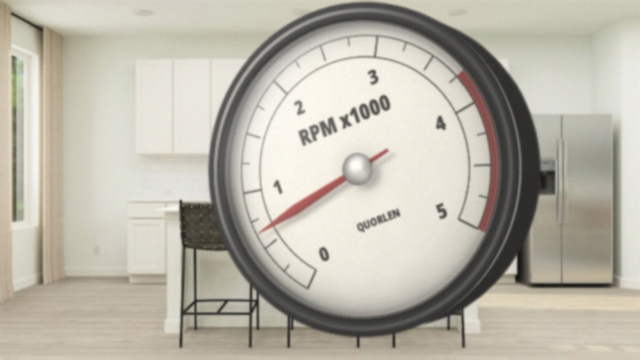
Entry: 625 rpm
